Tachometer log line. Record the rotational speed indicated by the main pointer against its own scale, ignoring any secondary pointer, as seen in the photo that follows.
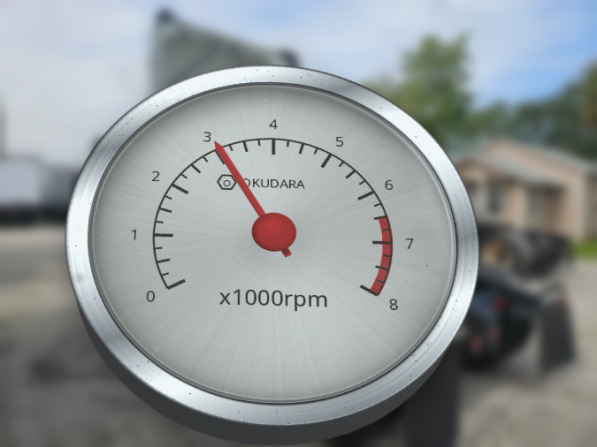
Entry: 3000 rpm
